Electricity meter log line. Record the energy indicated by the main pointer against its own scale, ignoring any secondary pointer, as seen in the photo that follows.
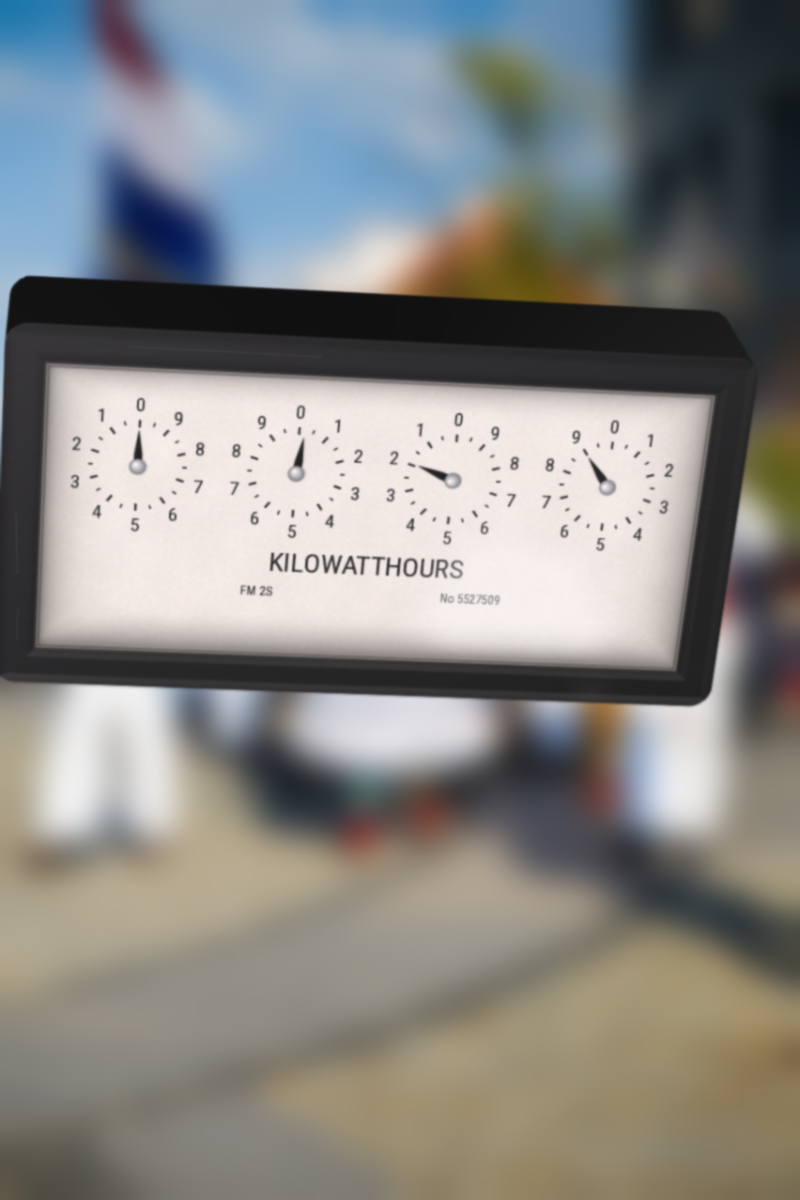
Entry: 19 kWh
